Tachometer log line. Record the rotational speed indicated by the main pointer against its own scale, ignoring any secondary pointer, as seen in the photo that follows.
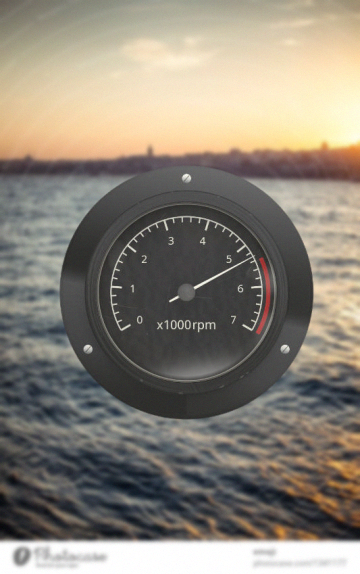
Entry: 5300 rpm
